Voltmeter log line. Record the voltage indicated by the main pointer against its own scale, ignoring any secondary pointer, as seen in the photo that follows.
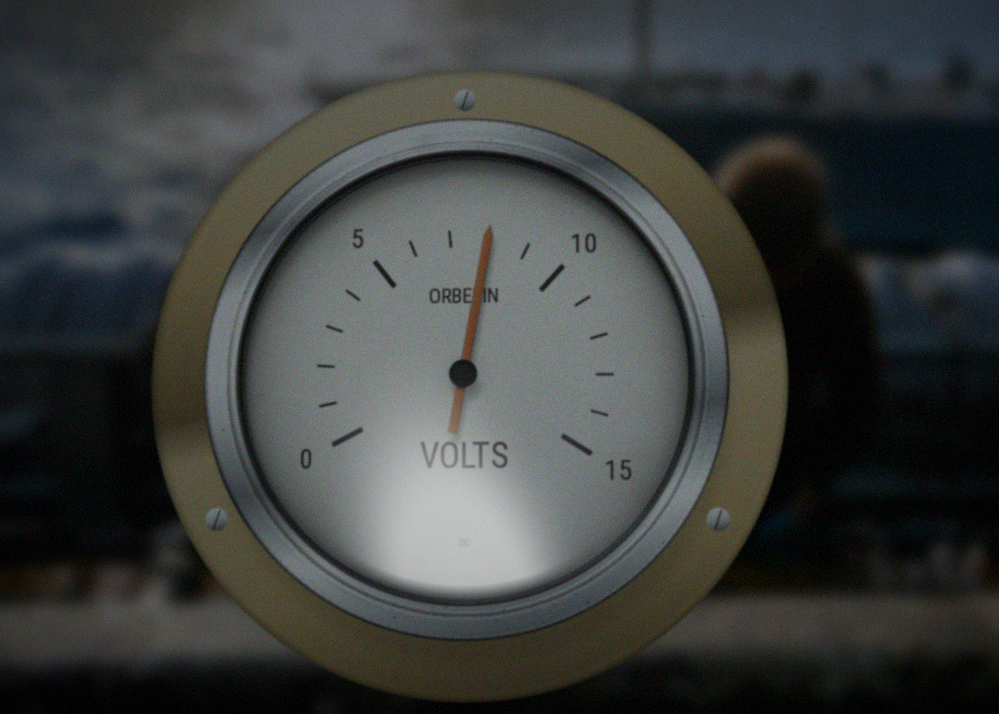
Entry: 8 V
